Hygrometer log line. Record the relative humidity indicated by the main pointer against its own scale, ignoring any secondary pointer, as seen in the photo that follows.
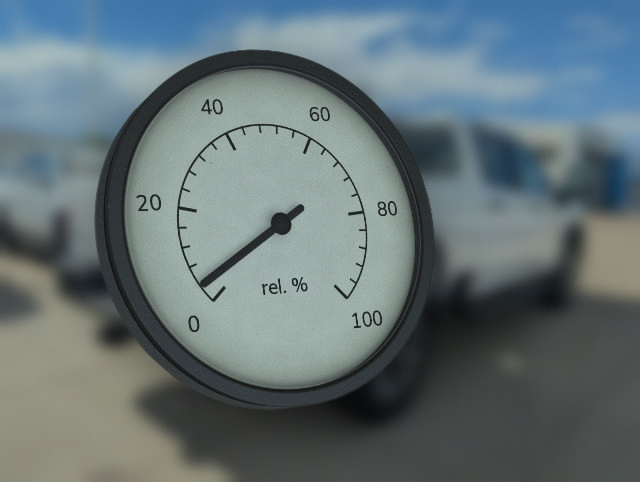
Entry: 4 %
